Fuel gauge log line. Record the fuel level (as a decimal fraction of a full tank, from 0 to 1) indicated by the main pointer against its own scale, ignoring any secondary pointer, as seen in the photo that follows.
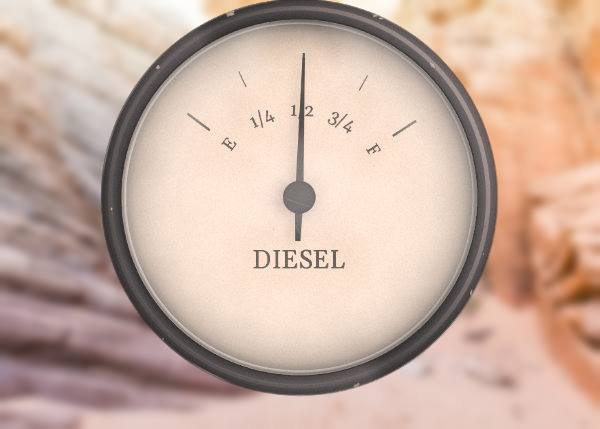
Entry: 0.5
